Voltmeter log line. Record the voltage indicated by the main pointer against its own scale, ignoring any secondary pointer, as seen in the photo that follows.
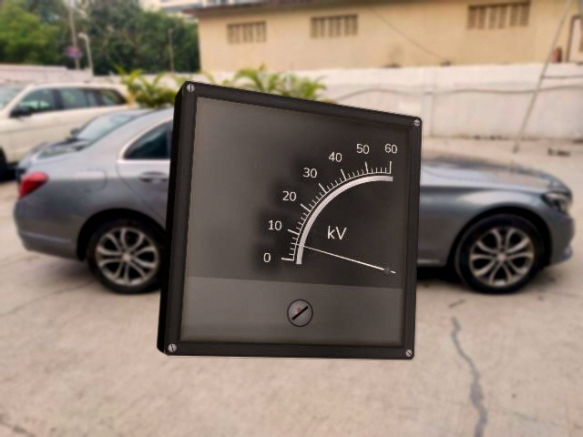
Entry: 6 kV
